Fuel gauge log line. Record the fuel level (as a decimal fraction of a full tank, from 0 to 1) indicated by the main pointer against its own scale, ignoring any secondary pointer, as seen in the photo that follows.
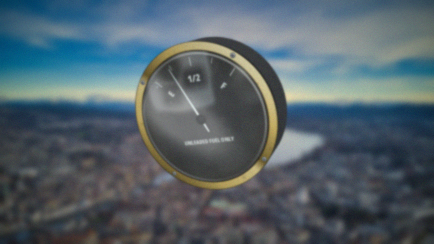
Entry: 0.25
